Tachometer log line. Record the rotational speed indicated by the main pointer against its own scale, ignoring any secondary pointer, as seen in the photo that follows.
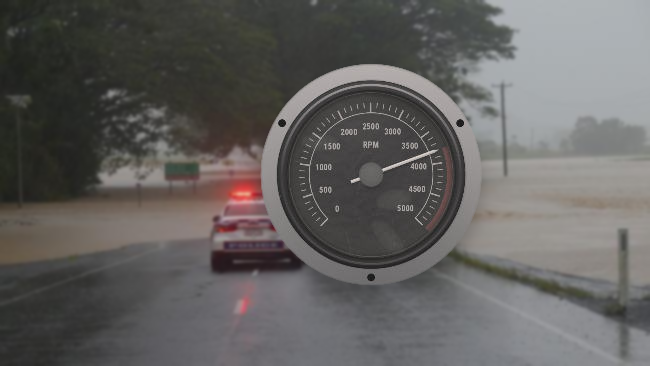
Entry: 3800 rpm
